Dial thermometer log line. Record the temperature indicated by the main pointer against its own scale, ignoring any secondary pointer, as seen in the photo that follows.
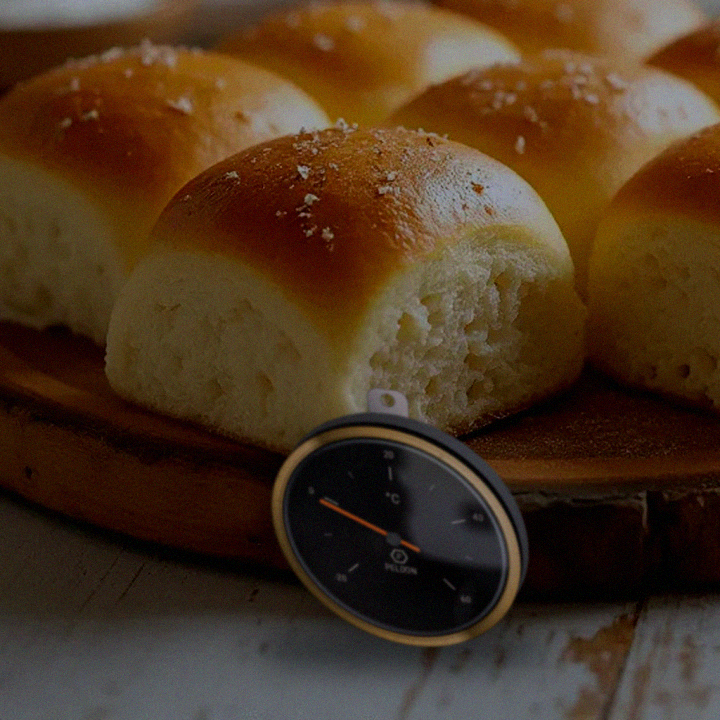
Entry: 0 °C
